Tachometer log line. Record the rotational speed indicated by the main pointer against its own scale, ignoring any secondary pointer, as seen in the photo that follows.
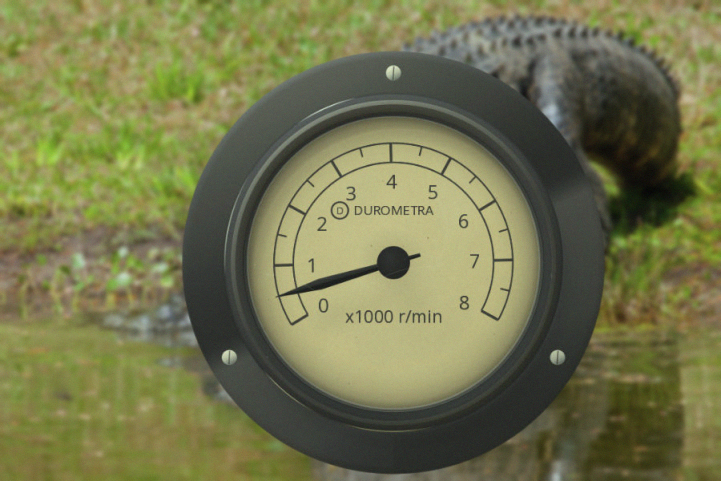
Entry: 500 rpm
